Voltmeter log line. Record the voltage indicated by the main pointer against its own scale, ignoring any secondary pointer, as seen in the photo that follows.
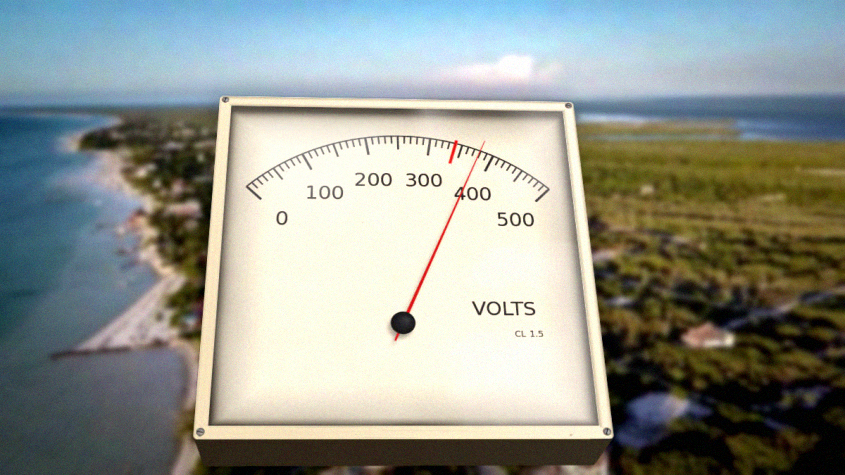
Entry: 380 V
